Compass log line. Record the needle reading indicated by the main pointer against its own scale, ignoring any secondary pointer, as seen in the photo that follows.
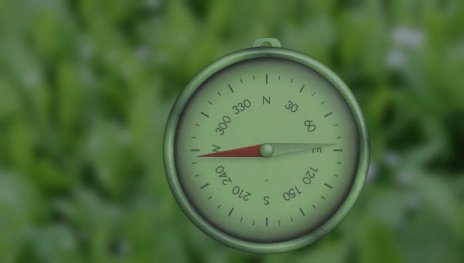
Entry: 265 °
